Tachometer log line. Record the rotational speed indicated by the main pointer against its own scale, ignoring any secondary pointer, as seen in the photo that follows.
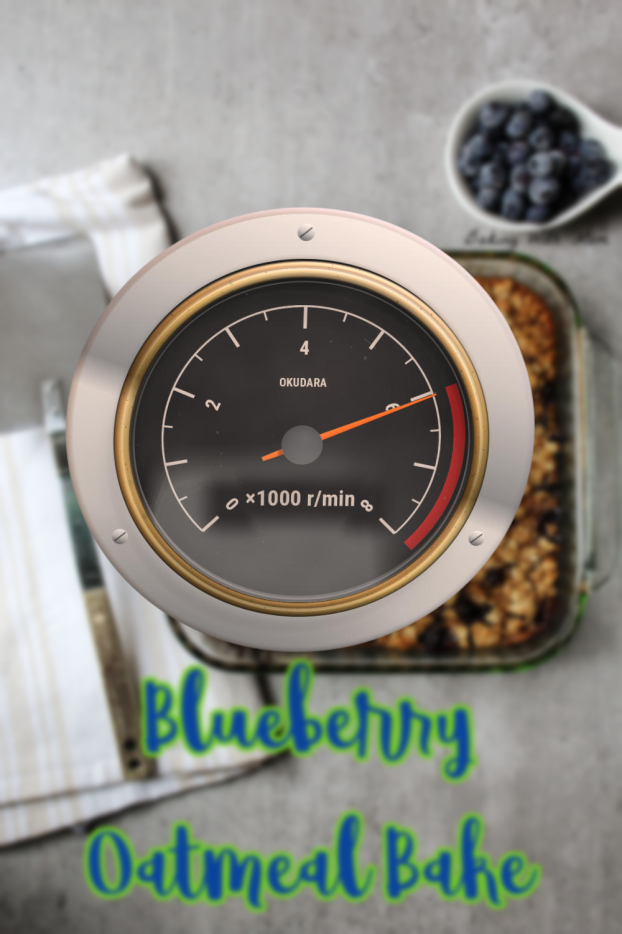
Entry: 6000 rpm
